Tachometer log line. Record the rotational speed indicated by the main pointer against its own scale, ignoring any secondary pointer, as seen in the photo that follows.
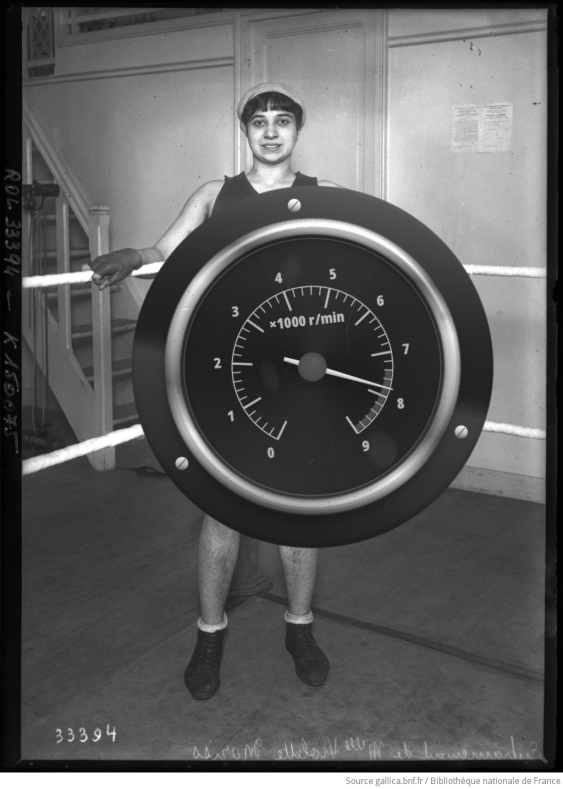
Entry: 7800 rpm
